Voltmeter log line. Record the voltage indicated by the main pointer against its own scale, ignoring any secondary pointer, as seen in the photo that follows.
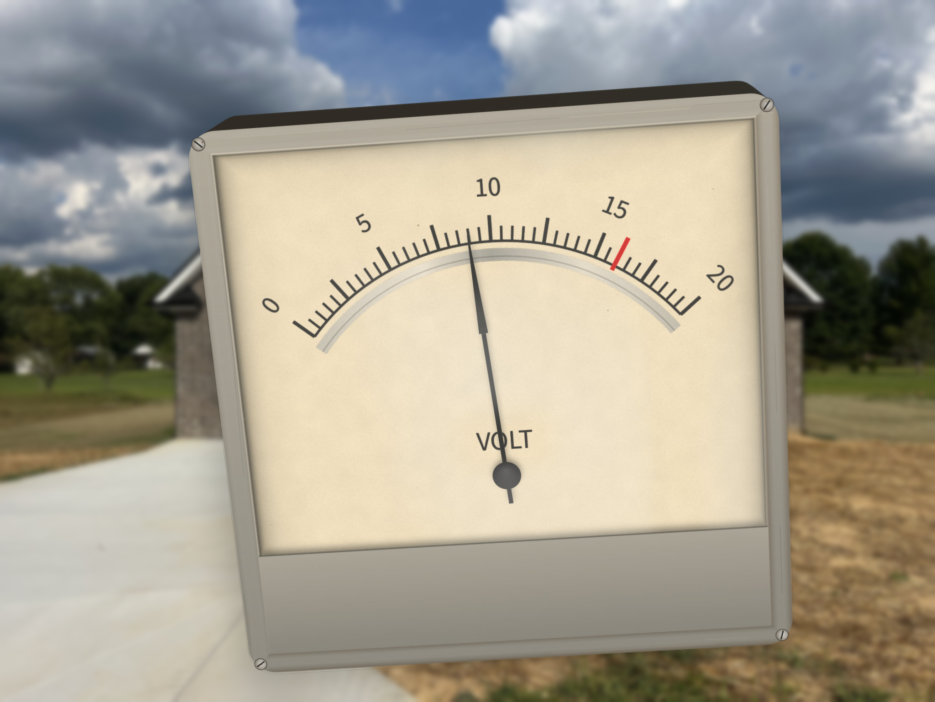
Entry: 9 V
